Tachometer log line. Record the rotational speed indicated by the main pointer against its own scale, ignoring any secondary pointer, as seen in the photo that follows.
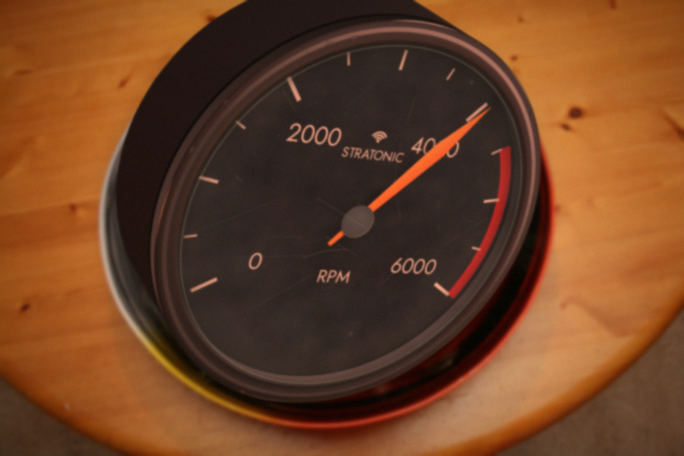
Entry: 4000 rpm
